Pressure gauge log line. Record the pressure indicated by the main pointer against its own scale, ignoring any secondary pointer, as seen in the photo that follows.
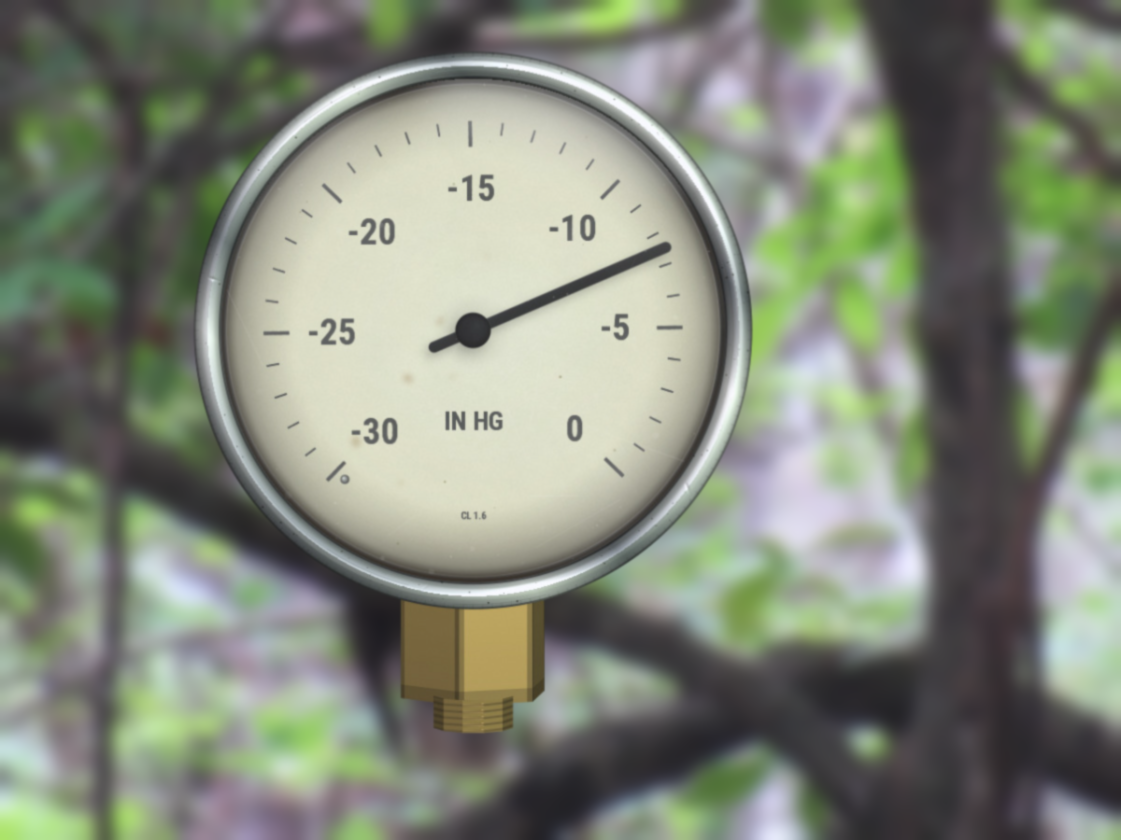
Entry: -7.5 inHg
